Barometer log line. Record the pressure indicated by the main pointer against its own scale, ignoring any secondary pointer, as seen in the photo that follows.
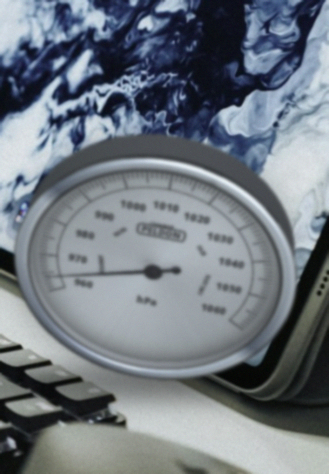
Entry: 965 hPa
